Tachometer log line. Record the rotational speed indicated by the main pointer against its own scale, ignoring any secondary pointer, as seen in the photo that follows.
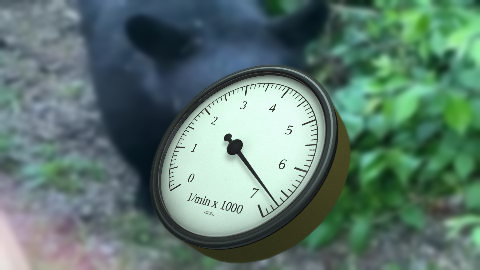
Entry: 6700 rpm
